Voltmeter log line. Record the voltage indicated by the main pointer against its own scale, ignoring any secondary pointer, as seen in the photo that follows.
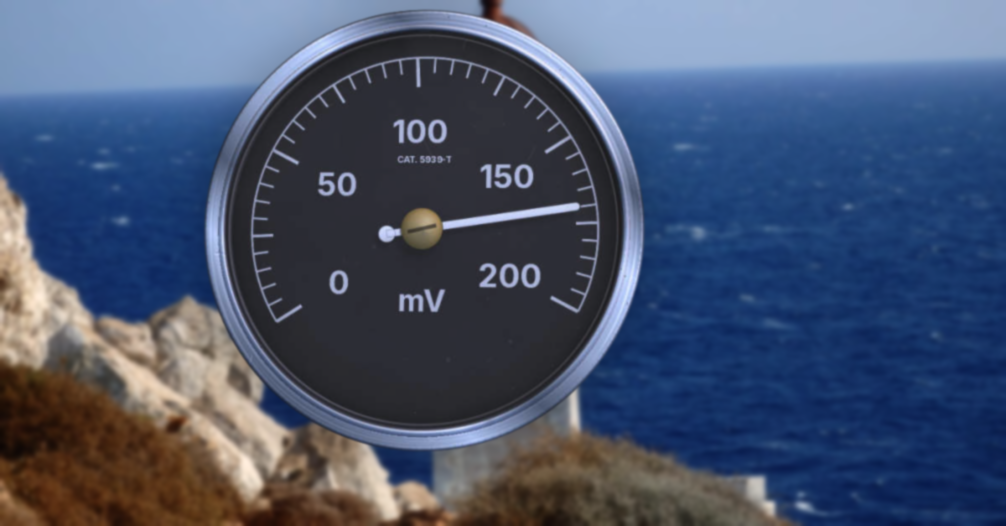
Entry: 170 mV
